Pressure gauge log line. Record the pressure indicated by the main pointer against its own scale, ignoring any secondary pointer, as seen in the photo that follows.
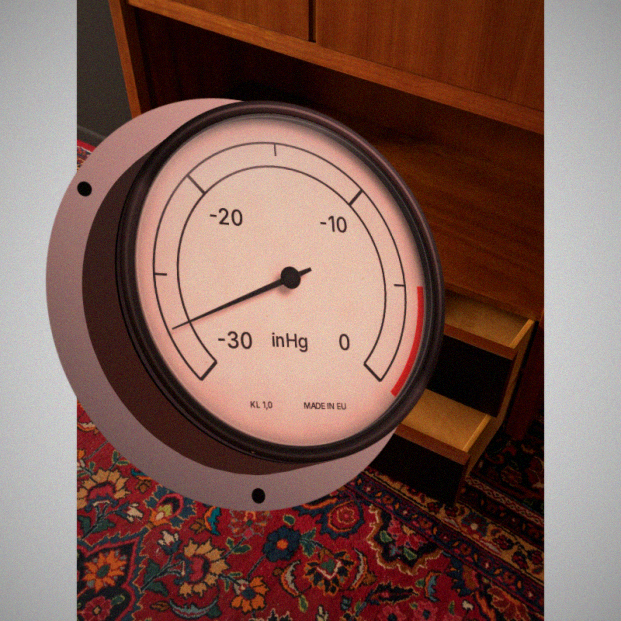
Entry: -27.5 inHg
